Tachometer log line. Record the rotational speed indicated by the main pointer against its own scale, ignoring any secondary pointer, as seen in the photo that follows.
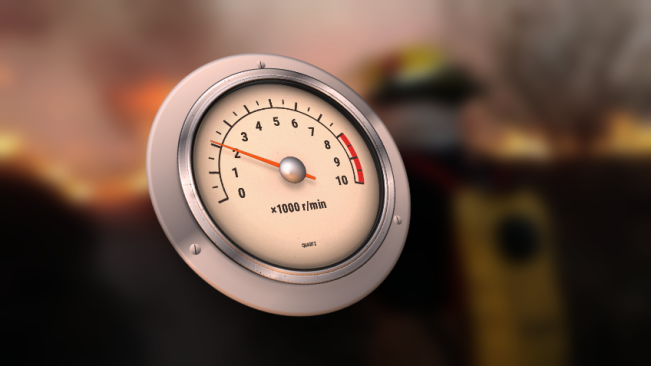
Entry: 2000 rpm
